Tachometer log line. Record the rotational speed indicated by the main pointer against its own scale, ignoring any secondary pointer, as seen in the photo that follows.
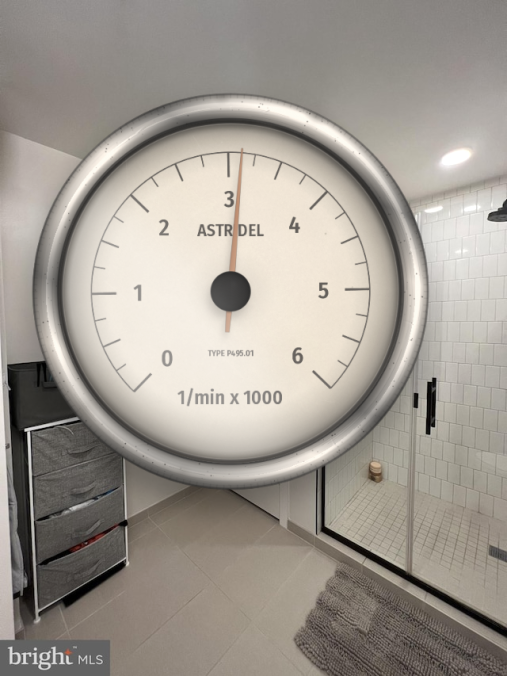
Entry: 3125 rpm
